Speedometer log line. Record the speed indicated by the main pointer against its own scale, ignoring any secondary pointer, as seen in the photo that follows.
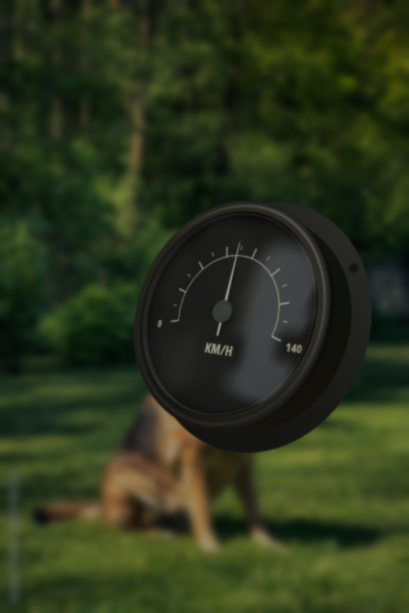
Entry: 70 km/h
